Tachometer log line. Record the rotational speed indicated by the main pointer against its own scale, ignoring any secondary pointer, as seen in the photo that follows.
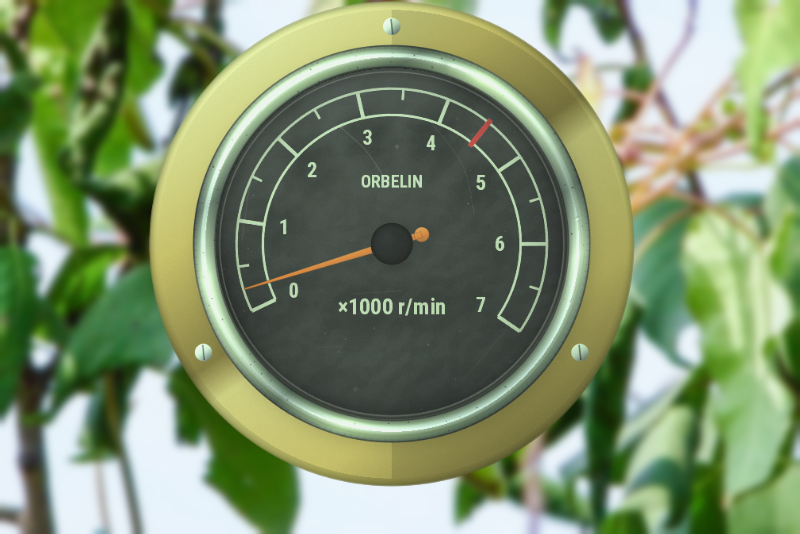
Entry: 250 rpm
